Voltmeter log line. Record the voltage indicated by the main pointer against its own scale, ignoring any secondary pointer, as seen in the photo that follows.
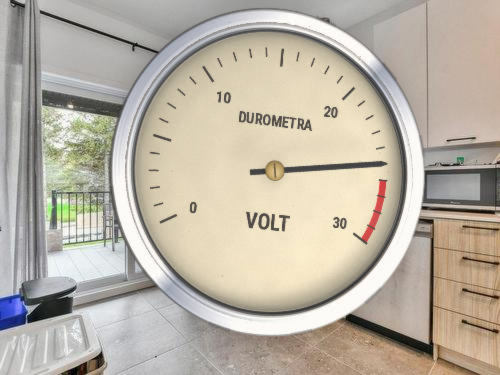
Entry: 25 V
